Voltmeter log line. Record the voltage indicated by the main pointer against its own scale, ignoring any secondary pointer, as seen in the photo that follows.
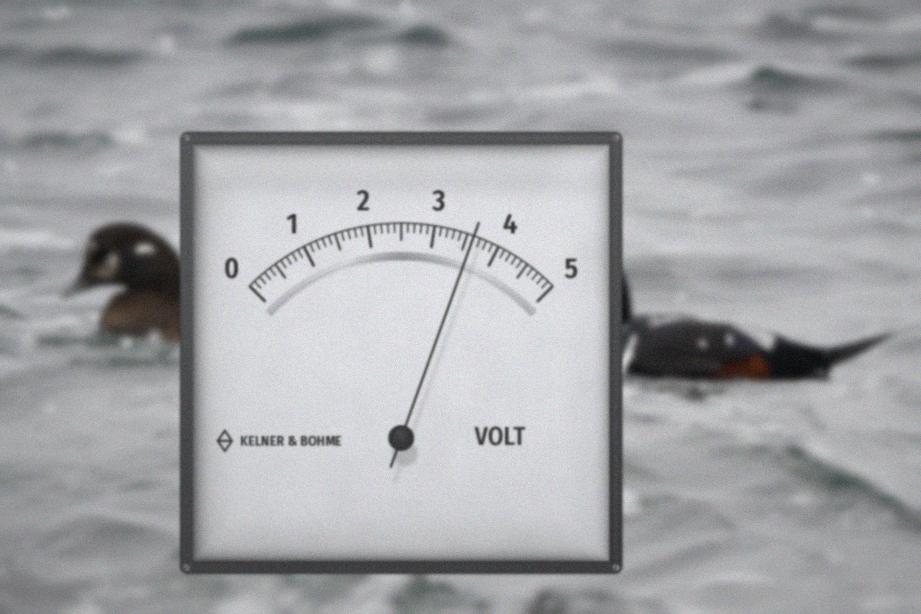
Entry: 3.6 V
